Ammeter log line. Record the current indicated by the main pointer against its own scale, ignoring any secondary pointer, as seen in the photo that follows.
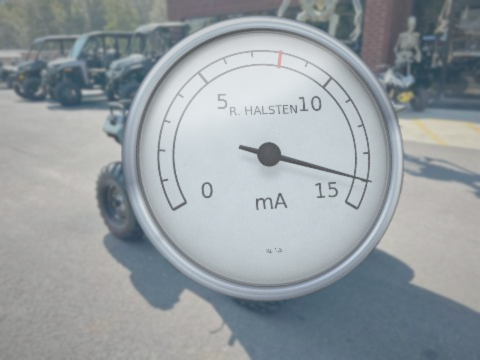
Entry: 14 mA
